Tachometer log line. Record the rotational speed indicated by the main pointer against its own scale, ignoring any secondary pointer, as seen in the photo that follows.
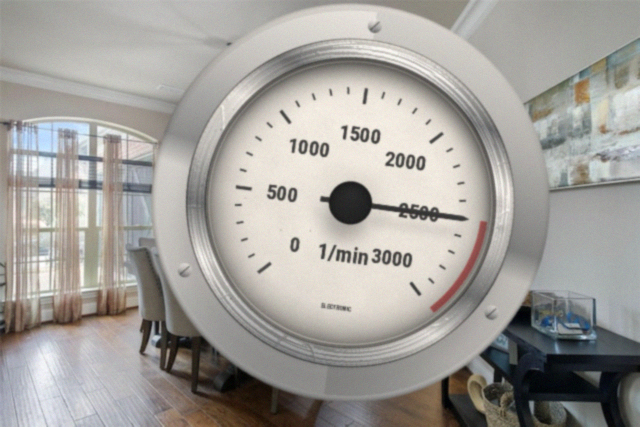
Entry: 2500 rpm
